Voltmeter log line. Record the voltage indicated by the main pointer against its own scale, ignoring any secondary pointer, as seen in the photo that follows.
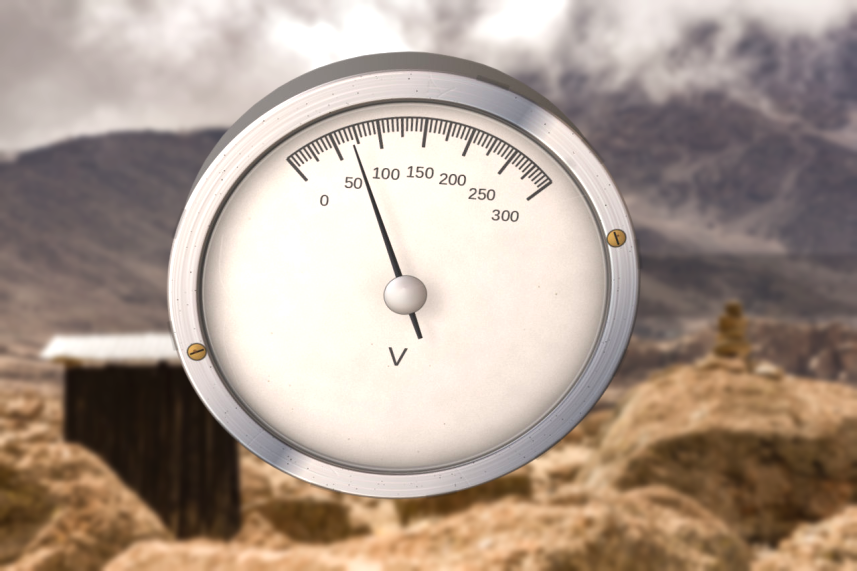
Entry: 70 V
